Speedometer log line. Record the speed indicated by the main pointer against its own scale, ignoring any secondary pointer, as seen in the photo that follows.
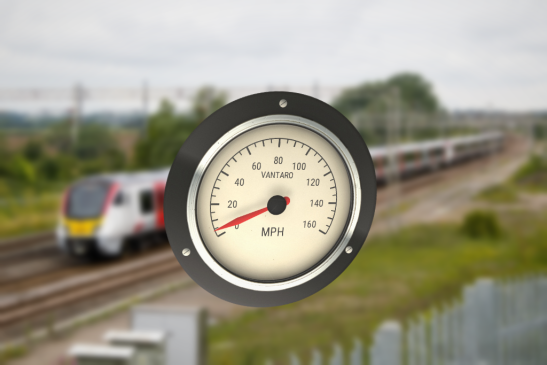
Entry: 5 mph
